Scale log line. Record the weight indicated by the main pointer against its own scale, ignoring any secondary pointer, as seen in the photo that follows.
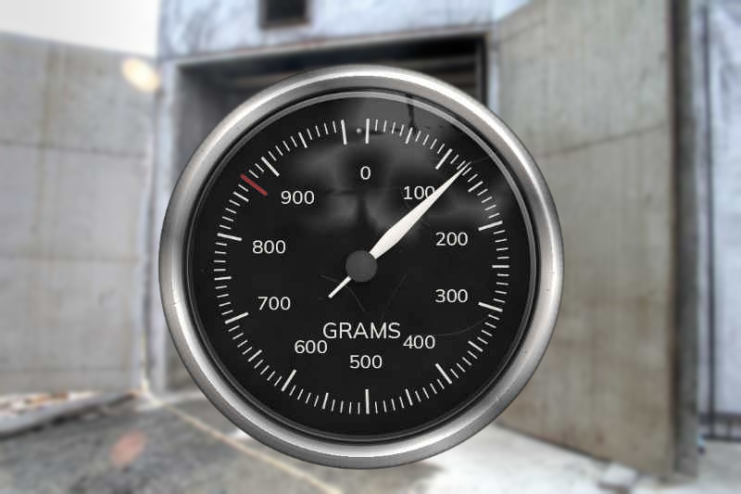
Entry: 125 g
